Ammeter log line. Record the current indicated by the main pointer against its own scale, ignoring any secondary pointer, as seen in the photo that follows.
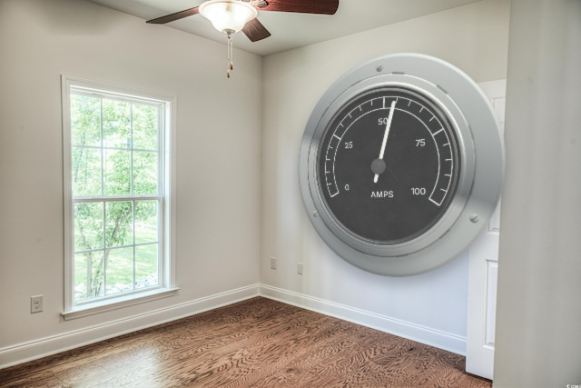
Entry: 55 A
